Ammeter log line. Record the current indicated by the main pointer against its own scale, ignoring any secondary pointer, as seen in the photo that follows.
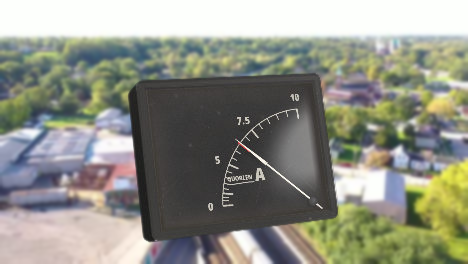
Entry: 6.5 A
